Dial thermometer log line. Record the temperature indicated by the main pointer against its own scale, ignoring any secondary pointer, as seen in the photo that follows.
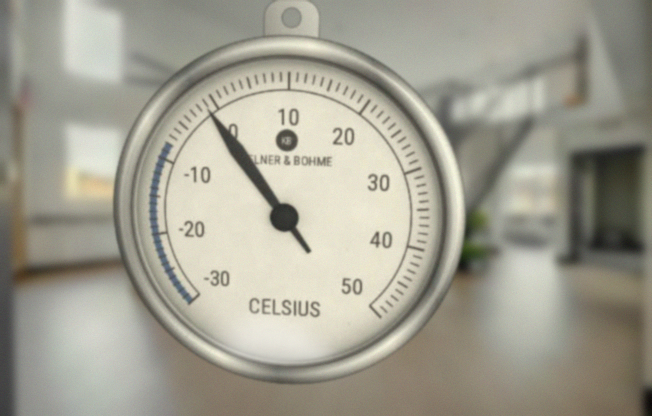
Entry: -1 °C
